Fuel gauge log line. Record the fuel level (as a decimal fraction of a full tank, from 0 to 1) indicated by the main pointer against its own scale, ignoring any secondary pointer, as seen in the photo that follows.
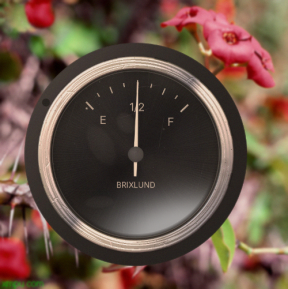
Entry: 0.5
